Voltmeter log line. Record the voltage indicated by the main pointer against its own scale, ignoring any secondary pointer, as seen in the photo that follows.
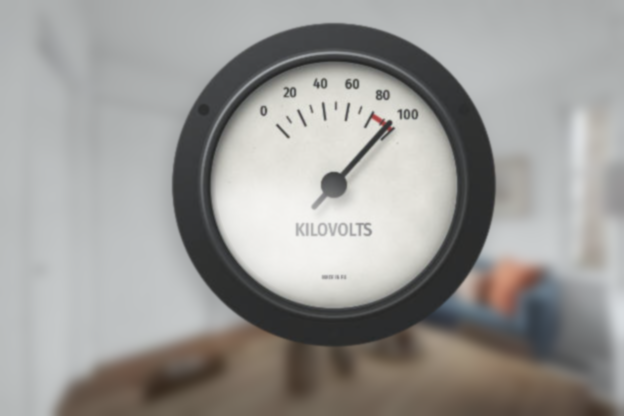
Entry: 95 kV
